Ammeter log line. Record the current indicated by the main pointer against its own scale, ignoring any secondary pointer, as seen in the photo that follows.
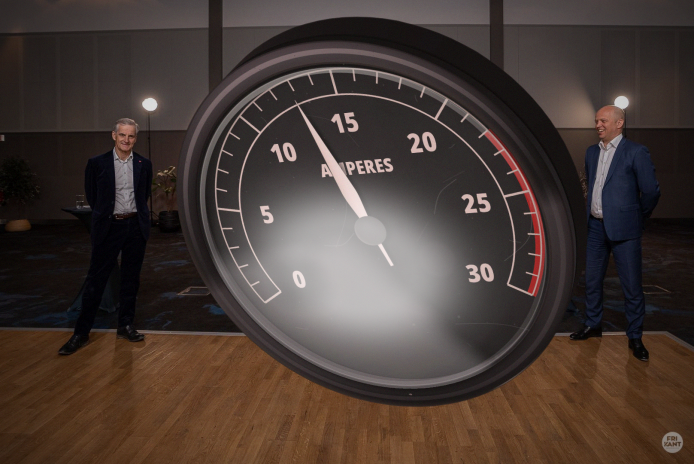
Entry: 13 A
